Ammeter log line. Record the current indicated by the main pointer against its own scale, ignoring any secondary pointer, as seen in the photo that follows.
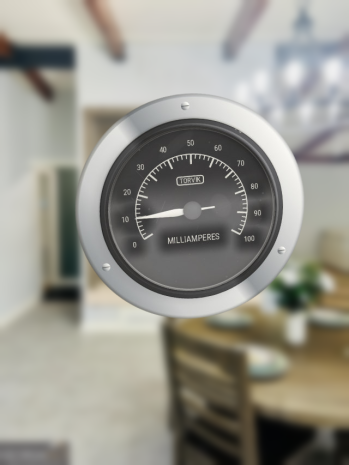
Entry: 10 mA
